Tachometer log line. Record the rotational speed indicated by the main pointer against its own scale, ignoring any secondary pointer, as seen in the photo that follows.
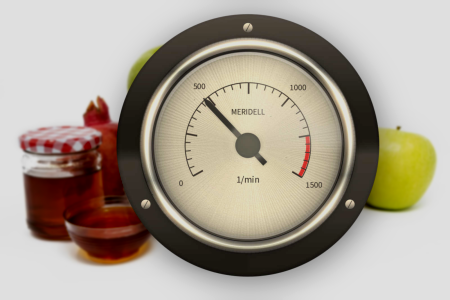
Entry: 475 rpm
